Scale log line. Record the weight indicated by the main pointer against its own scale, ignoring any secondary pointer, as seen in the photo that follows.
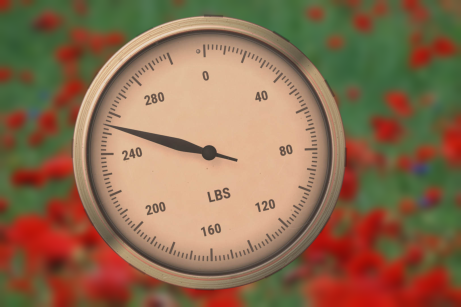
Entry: 254 lb
